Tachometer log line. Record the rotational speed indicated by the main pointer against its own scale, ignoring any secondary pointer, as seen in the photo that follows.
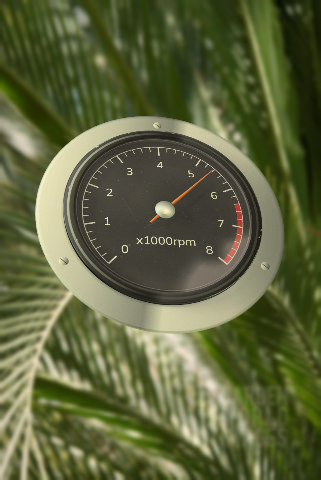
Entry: 5400 rpm
